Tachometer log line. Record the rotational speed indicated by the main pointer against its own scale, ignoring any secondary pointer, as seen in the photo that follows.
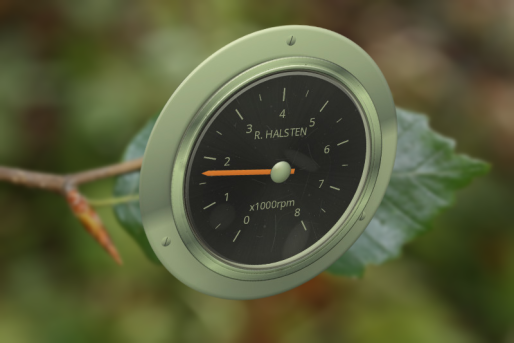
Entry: 1750 rpm
